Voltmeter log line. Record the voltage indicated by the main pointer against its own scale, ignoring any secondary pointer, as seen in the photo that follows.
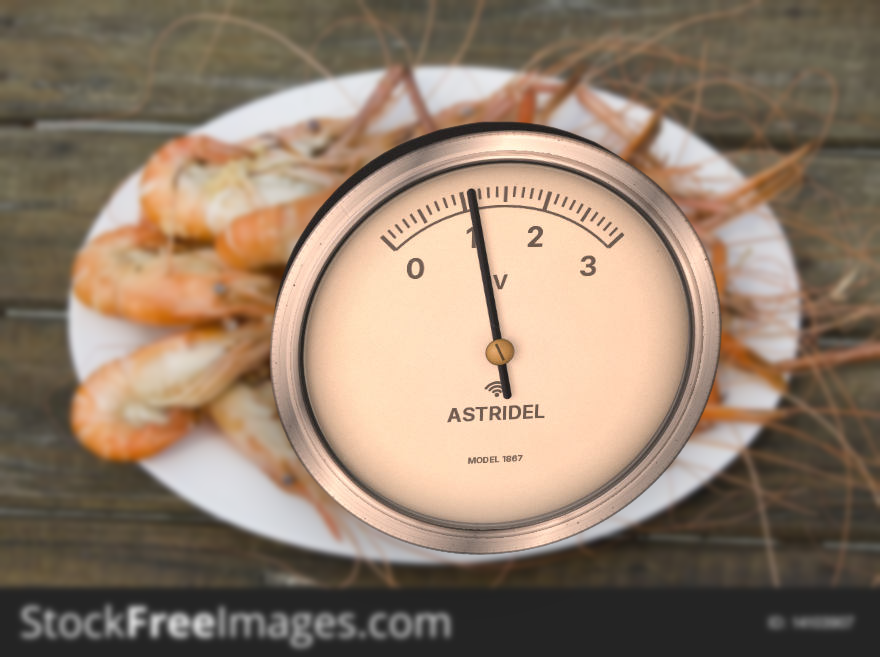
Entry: 1.1 V
